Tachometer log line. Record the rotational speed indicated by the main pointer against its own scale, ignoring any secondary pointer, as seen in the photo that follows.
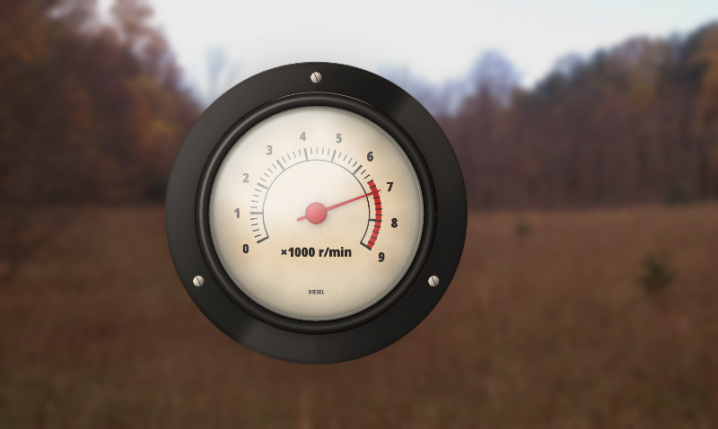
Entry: 7000 rpm
